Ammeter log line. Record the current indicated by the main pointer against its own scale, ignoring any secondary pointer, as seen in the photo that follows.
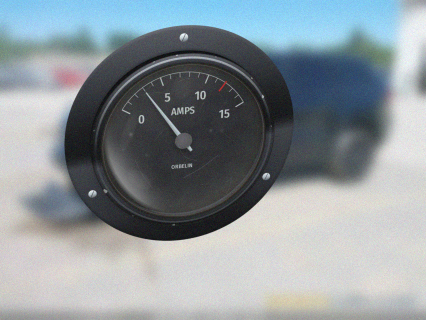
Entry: 3 A
